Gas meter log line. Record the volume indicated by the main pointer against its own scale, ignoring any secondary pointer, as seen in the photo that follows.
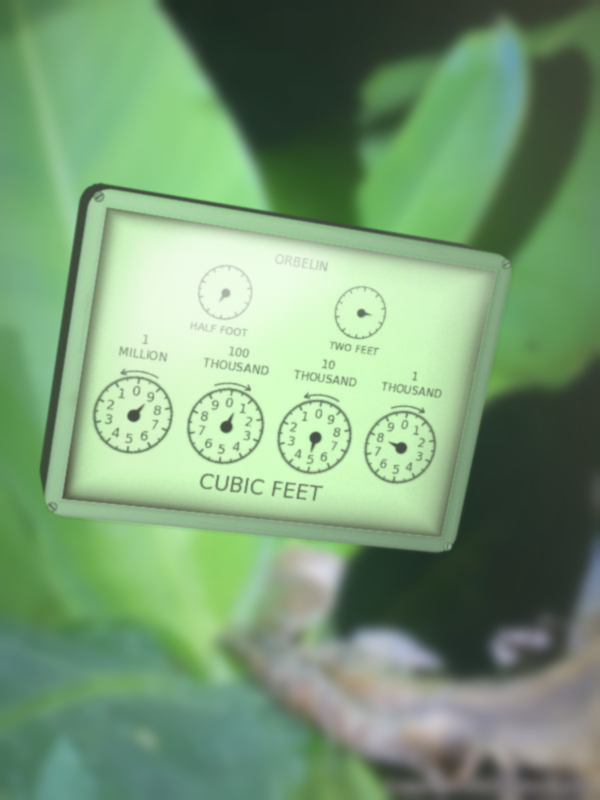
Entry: 904800 ft³
